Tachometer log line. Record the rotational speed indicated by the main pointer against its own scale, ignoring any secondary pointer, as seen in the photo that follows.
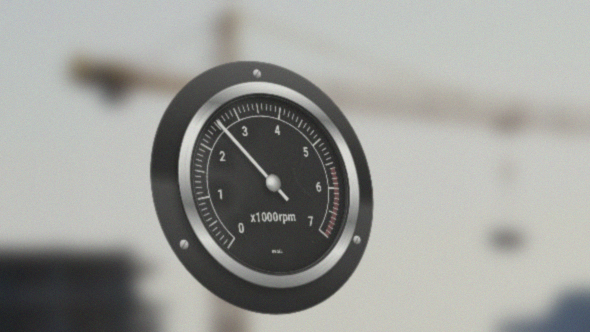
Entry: 2500 rpm
